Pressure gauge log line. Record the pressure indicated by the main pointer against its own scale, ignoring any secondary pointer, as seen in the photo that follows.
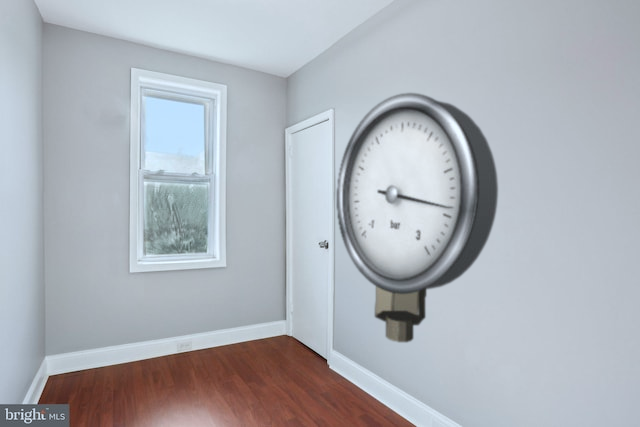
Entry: 2.4 bar
